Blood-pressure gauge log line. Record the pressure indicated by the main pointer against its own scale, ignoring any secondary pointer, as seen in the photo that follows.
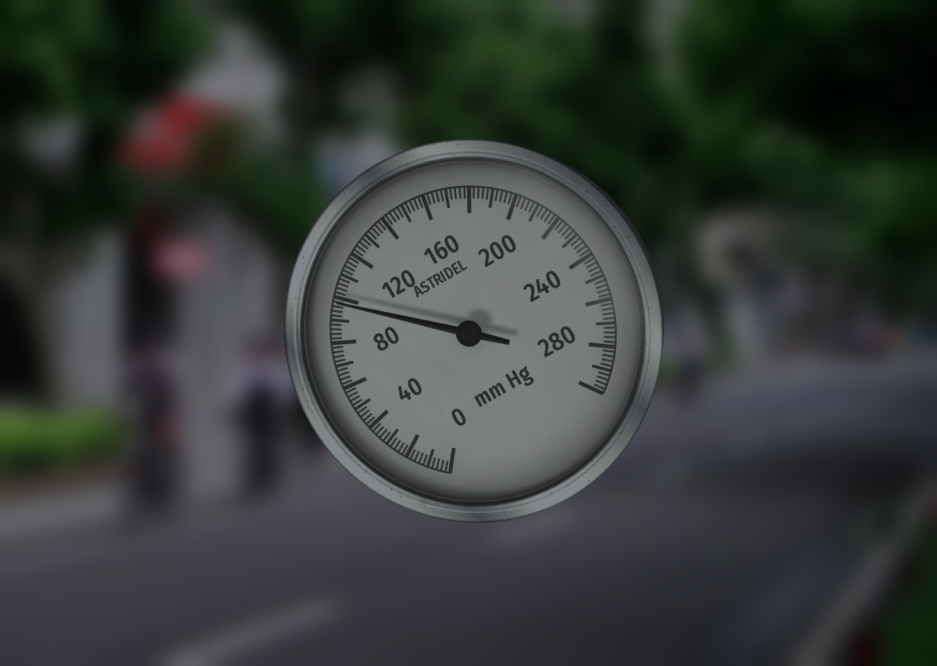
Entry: 98 mmHg
